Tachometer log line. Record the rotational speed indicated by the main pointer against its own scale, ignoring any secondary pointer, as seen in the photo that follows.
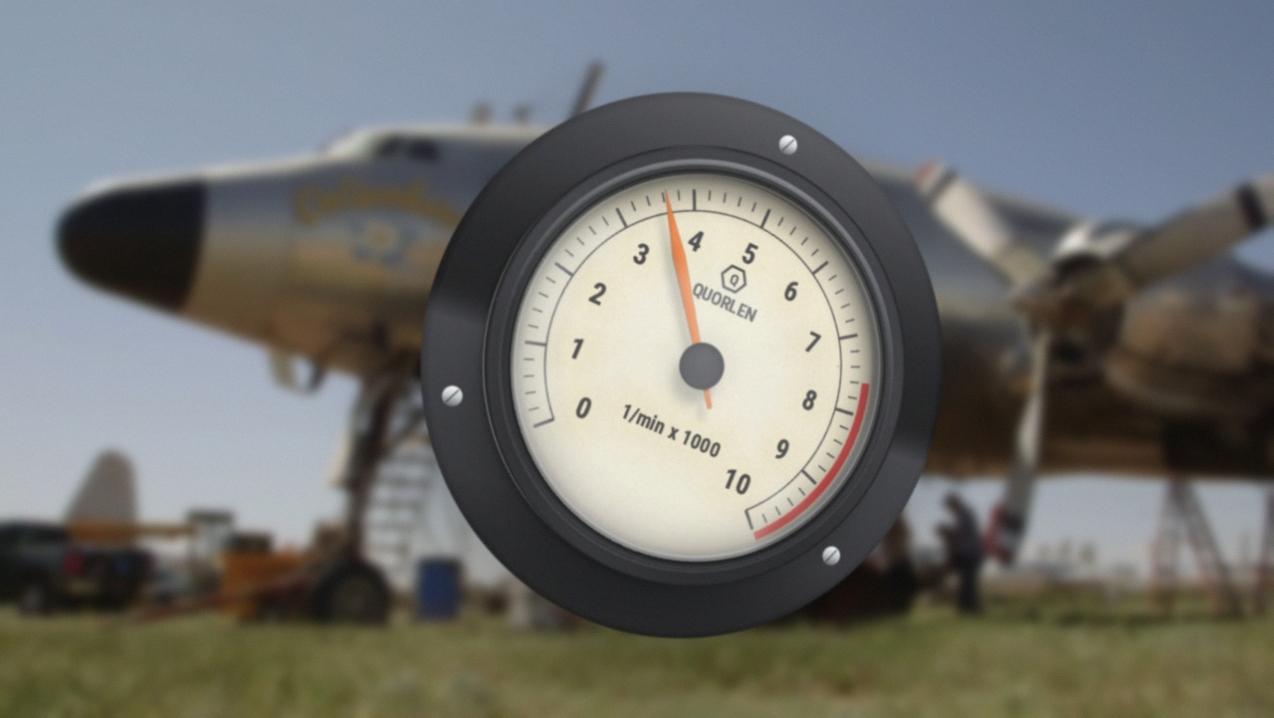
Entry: 3600 rpm
